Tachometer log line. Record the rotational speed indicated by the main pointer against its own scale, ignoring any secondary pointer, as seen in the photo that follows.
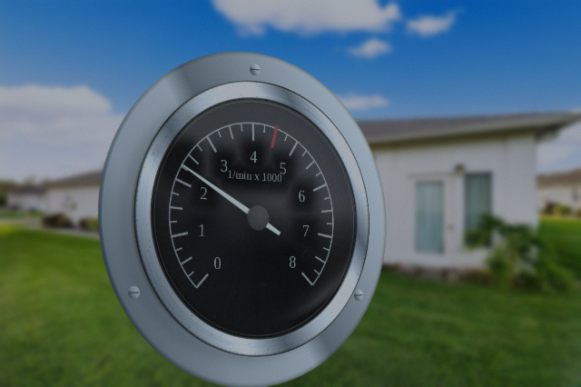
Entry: 2250 rpm
